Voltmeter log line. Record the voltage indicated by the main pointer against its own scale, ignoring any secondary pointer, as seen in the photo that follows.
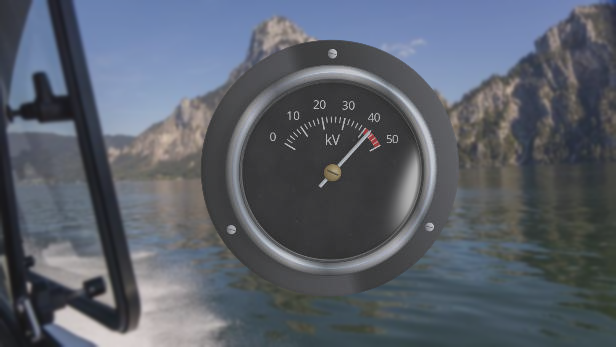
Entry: 42 kV
